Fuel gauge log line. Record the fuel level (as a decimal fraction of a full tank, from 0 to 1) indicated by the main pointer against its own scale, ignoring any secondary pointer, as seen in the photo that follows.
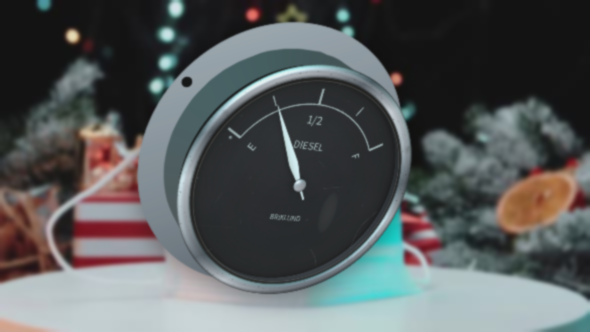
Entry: 0.25
